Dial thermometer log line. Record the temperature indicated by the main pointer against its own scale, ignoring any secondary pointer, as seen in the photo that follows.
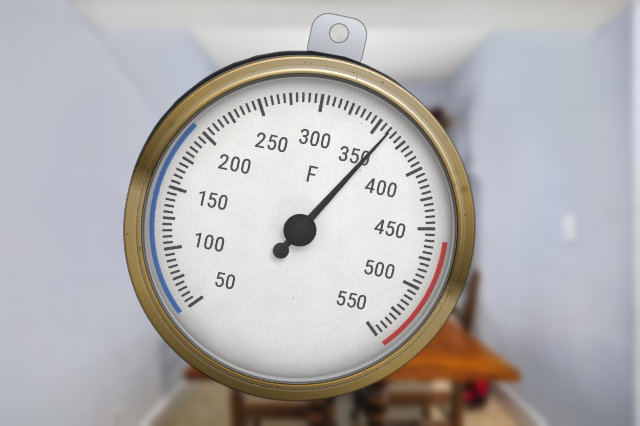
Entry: 360 °F
